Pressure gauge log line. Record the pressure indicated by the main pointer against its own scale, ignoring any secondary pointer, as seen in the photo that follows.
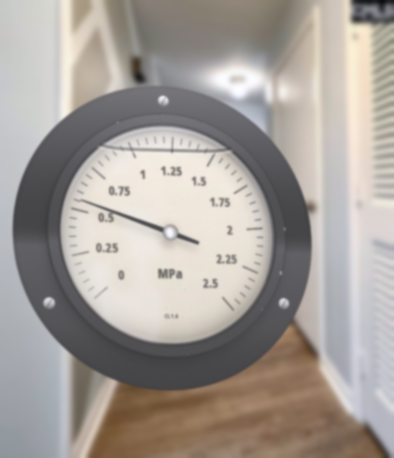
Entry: 0.55 MPa
